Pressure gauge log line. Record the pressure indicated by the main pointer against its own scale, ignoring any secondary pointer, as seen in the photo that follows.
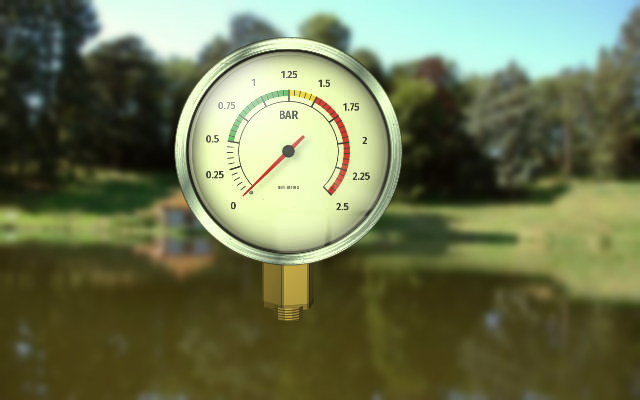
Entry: 0 bar
